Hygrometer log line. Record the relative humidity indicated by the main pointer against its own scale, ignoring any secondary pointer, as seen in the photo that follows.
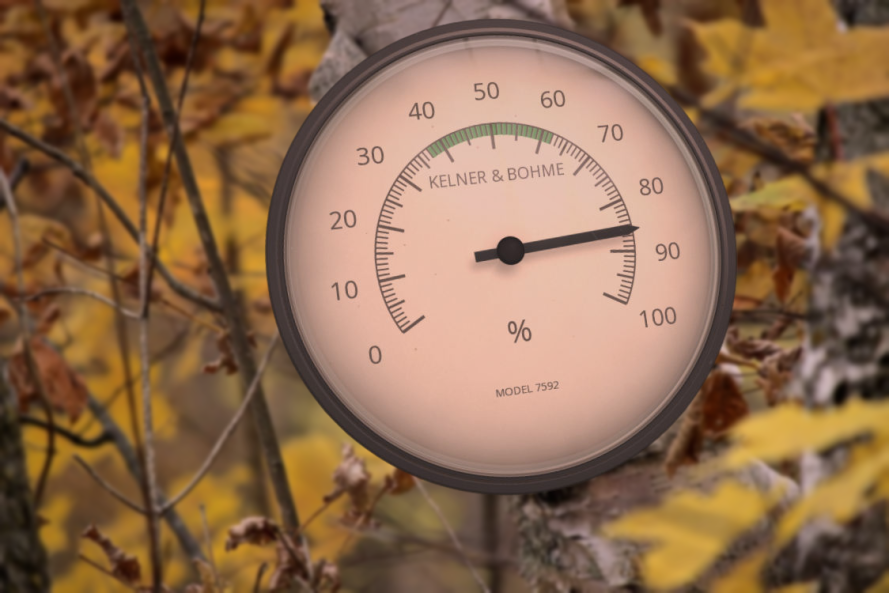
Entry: 86 %
